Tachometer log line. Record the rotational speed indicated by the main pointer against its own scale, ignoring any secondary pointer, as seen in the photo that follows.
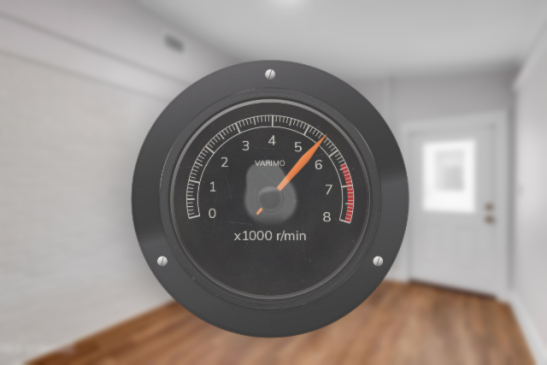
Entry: 5500 rpm
